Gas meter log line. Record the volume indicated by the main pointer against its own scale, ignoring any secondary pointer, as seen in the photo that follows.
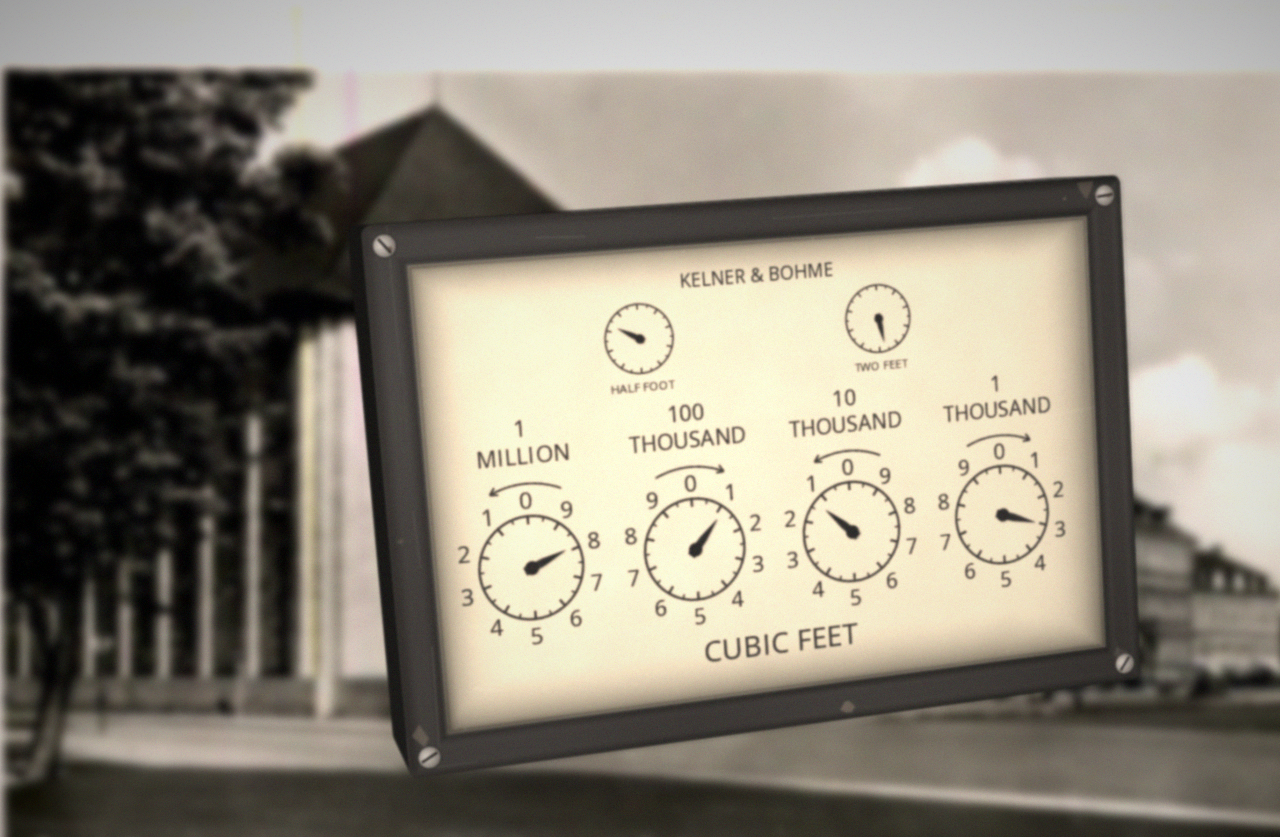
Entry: 811300 ft³
